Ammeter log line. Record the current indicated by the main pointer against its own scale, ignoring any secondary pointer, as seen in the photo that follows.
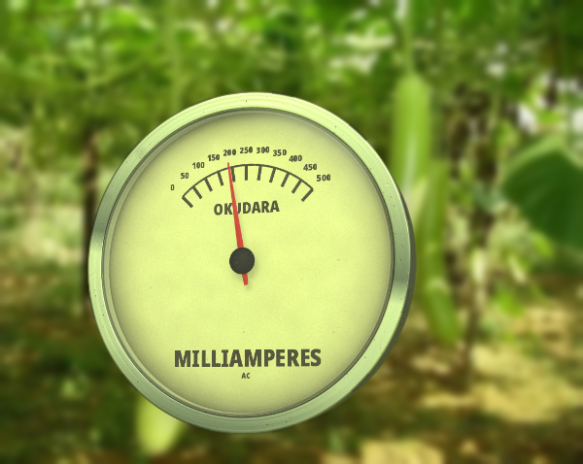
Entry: 200 mA
